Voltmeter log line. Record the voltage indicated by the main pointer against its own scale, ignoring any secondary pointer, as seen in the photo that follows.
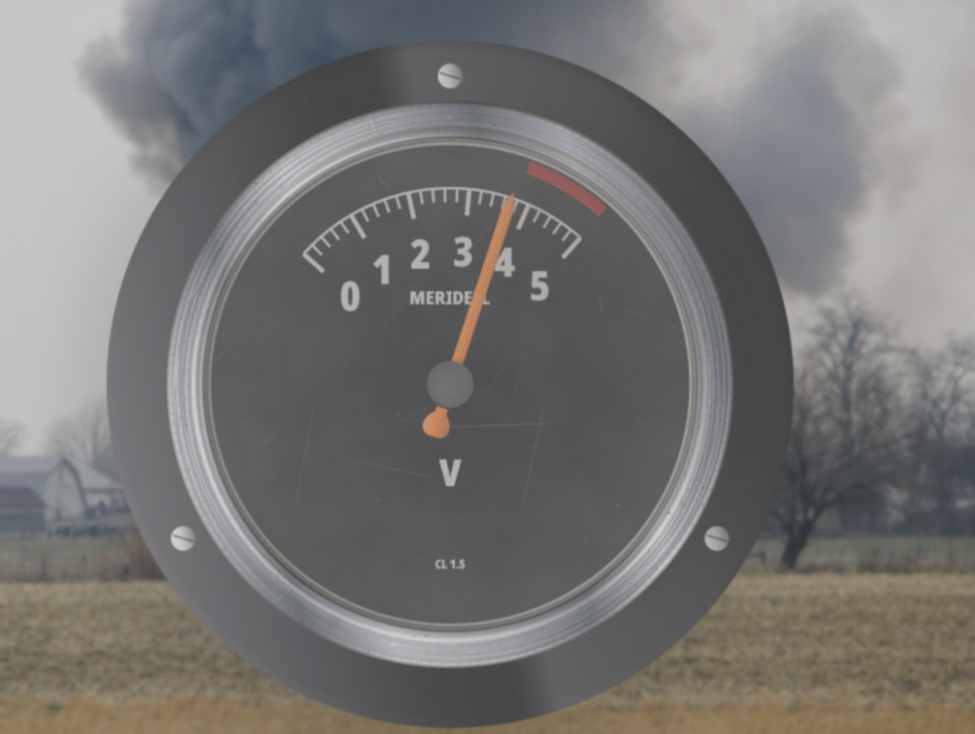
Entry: 3.7 V
